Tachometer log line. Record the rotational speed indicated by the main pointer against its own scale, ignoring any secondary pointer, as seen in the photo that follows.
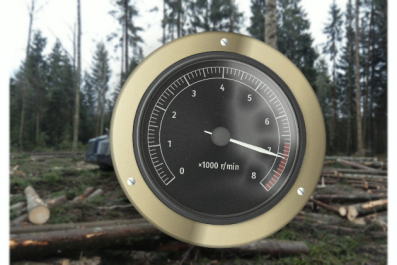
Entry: 7100 rpm
